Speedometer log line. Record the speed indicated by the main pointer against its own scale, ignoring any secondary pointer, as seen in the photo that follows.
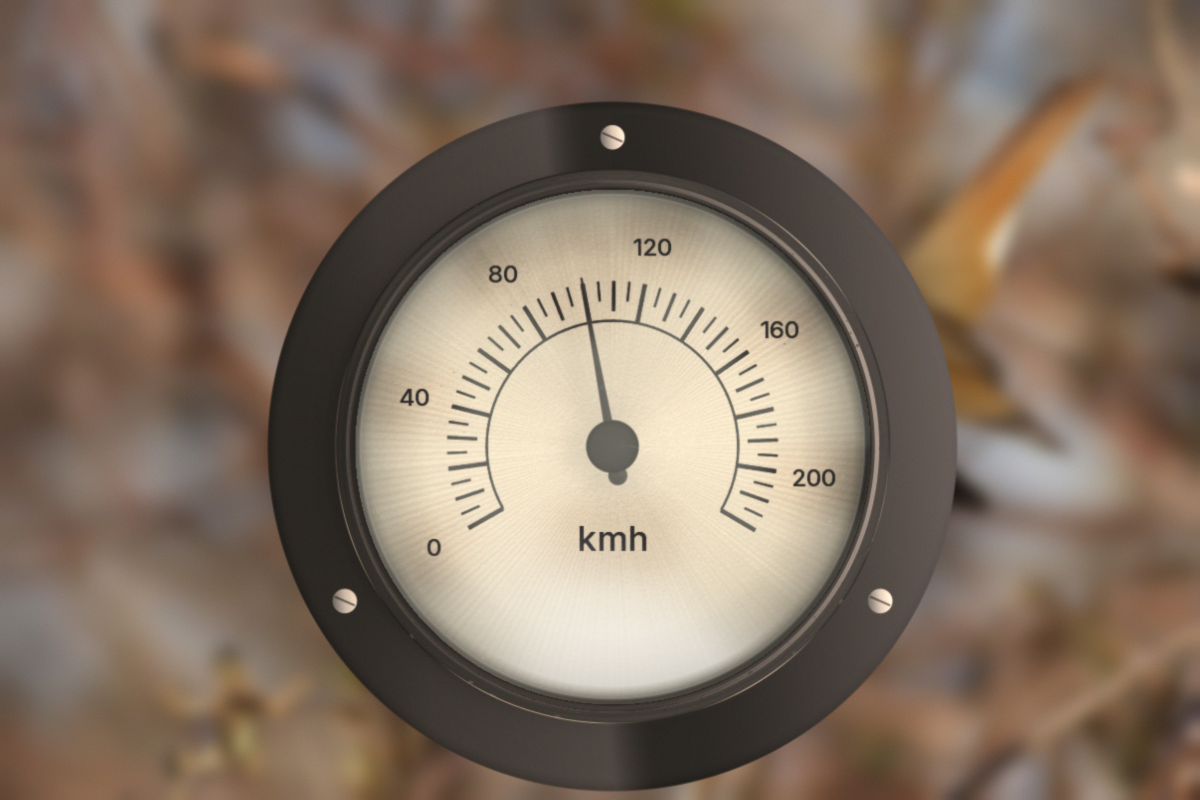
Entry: 100 km/h
